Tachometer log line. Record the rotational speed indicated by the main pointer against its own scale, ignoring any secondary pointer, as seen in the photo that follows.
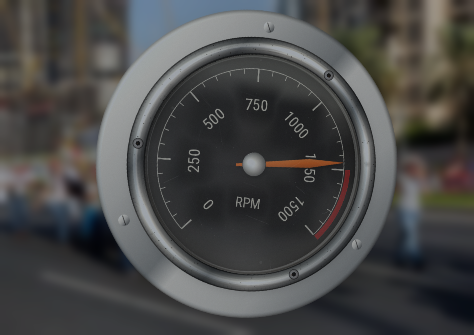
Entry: 1225 rpm
